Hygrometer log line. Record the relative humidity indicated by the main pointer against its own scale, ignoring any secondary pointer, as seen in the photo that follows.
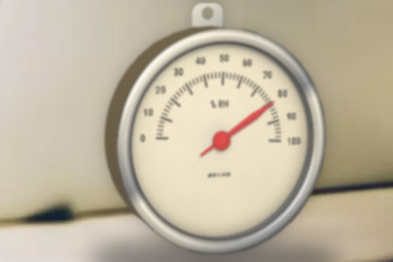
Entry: 80 %
